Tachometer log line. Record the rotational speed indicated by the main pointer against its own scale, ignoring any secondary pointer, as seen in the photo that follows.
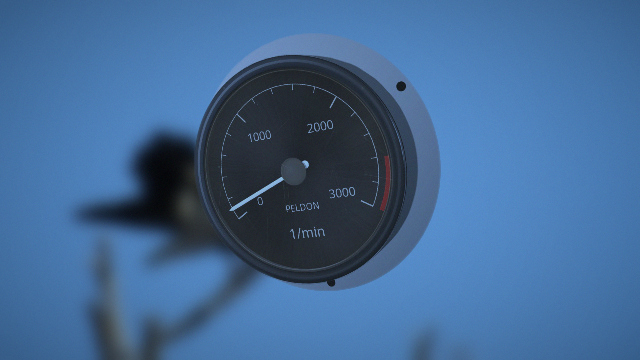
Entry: 100 rpm
